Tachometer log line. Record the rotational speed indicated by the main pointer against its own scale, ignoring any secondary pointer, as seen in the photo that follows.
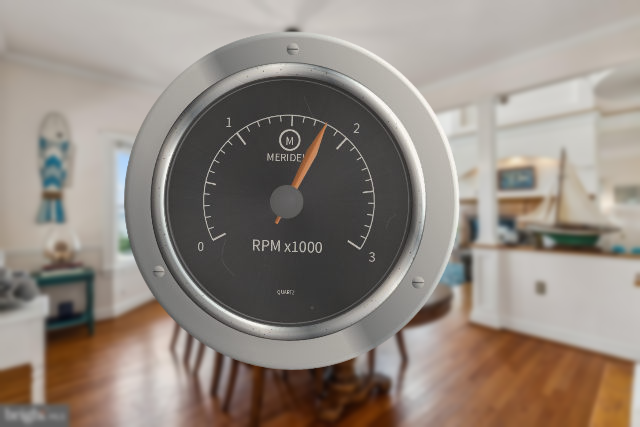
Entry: 1800 rpm
